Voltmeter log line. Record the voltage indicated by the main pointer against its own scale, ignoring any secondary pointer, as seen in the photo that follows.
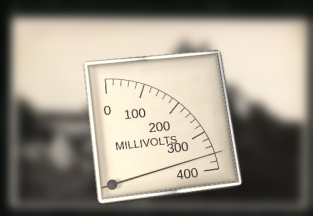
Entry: 360 mV
